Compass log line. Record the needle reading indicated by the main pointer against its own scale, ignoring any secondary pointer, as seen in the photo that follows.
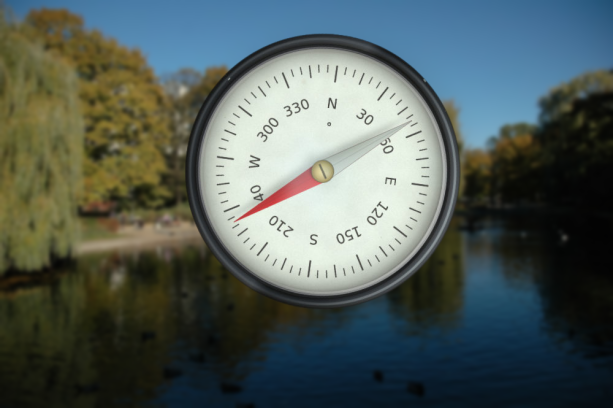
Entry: 232.5 °
